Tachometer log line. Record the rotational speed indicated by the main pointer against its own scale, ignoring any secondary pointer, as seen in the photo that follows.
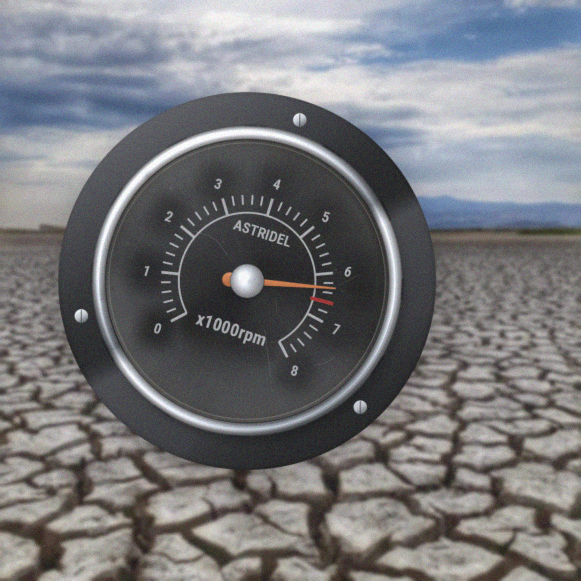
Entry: 6300 rpm
